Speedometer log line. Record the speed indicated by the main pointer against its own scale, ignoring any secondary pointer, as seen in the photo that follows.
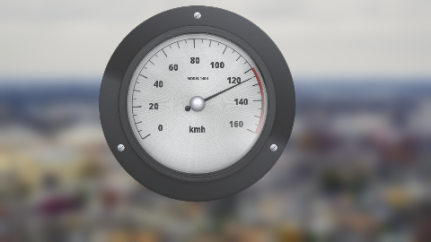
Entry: 125 km/h
